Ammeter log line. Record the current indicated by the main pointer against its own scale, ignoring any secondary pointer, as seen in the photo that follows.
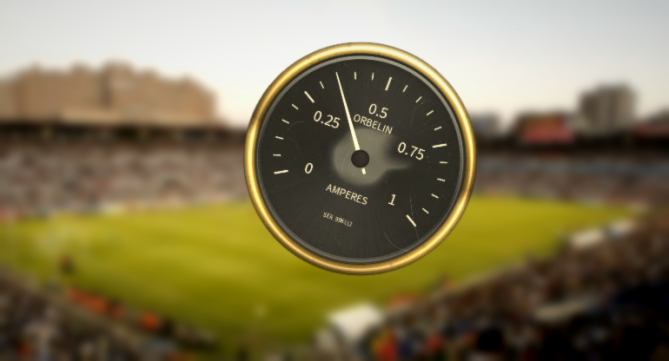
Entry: 0.35 A
